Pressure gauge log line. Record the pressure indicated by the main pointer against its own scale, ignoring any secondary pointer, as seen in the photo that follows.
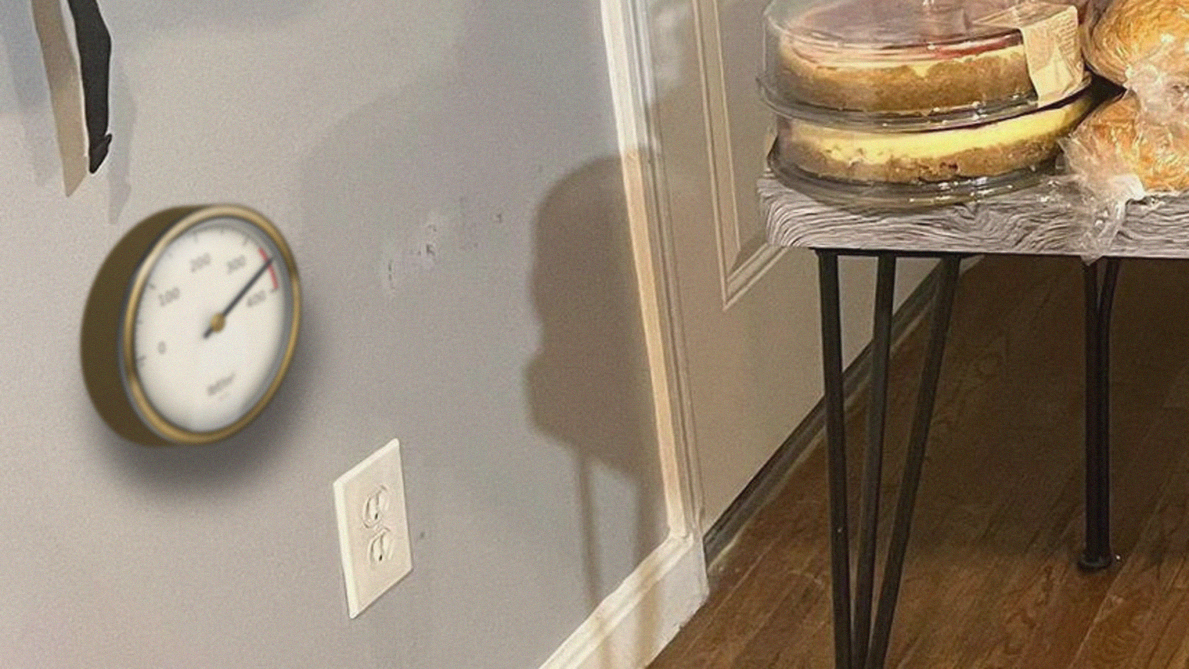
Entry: 350 psi
